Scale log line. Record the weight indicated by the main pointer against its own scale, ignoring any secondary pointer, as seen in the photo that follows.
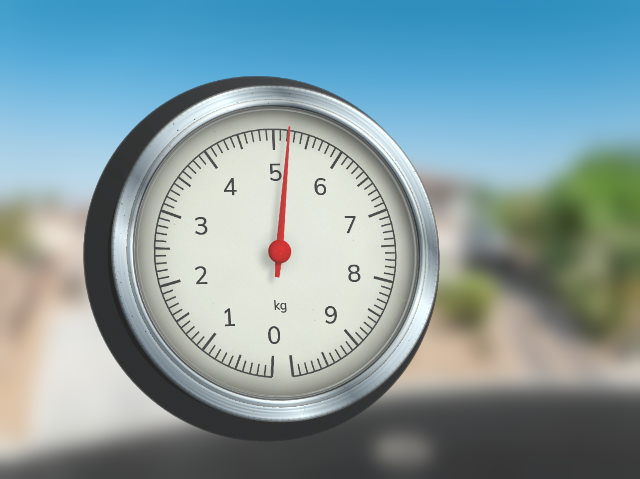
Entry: 5.2 kg
